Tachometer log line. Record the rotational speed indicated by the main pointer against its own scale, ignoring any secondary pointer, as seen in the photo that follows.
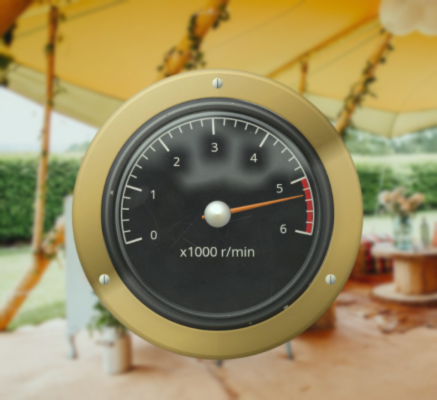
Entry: 5300 rpm
